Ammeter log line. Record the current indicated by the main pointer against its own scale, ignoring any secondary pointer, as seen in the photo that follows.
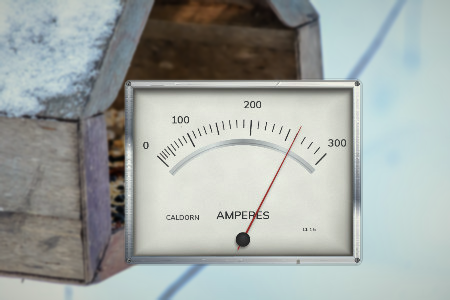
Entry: 260 A
